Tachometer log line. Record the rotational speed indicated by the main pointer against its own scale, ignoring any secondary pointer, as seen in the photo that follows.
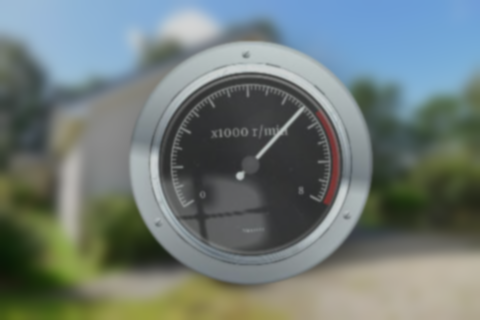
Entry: 5500 rpm
